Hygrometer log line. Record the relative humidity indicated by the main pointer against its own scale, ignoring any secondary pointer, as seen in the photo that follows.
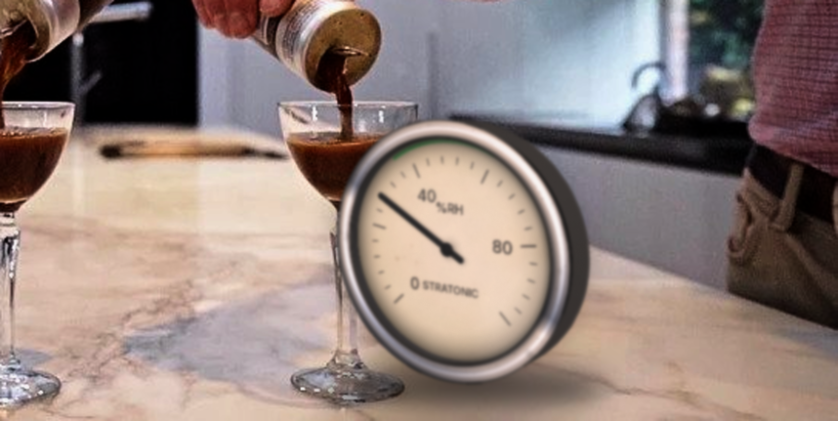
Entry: 28 %
